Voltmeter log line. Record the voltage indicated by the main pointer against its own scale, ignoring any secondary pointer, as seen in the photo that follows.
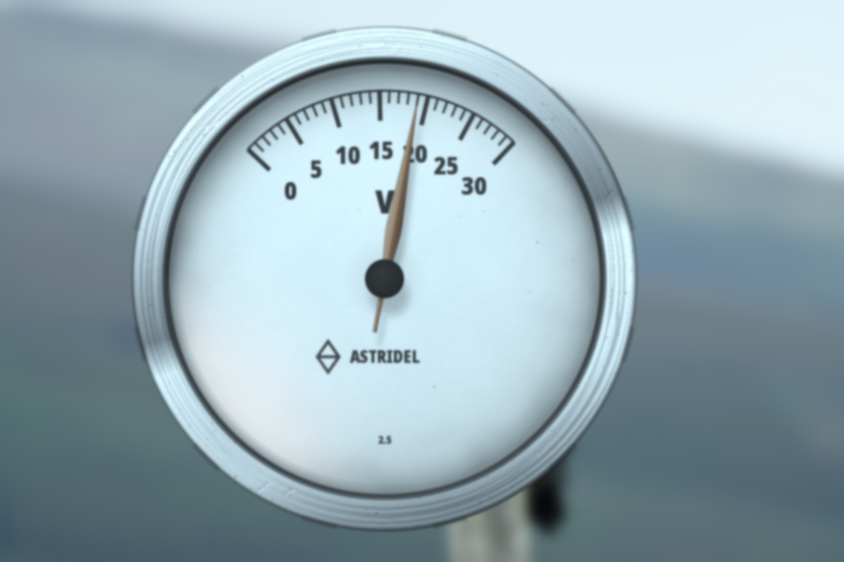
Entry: 19 V
